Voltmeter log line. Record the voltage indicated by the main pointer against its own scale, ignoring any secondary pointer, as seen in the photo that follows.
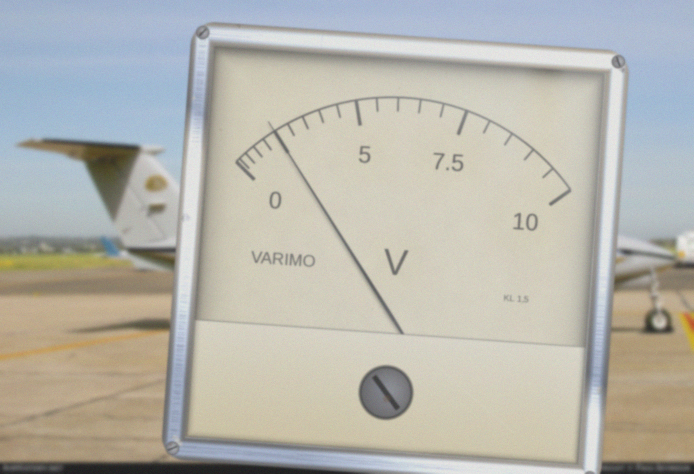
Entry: 2.5 V
